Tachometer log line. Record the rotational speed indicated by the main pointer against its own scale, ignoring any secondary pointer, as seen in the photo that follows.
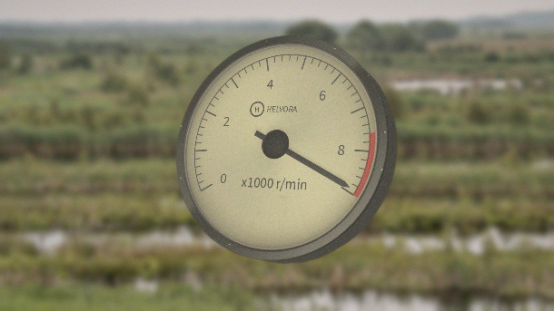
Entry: 8900 rpm
